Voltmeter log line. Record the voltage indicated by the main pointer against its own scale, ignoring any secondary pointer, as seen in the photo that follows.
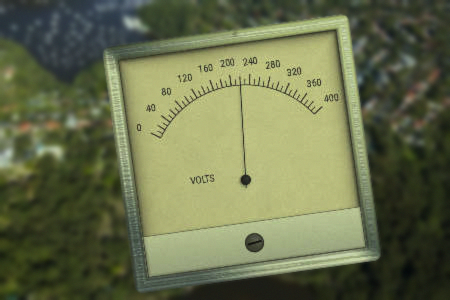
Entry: 220 V
